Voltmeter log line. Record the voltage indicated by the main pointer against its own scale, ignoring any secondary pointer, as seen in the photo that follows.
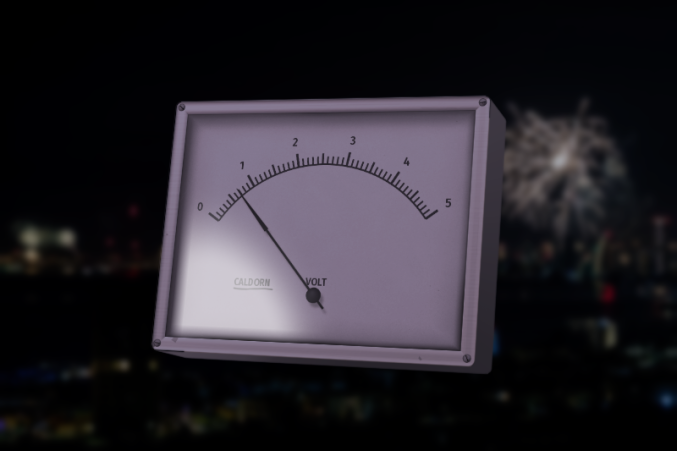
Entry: 0.7 V
